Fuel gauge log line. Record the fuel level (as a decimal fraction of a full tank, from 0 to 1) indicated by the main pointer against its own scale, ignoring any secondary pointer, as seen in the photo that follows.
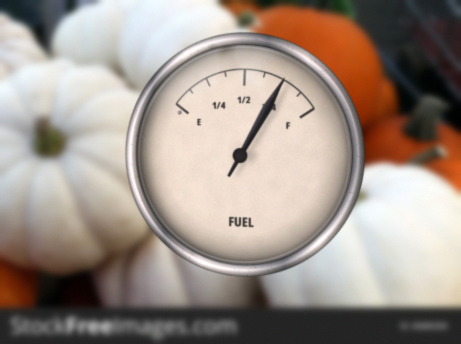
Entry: 0.75
